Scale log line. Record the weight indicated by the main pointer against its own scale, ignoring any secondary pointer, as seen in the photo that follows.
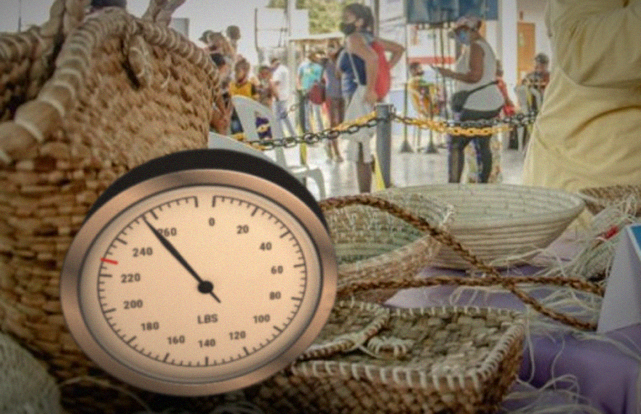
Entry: 256 lb
